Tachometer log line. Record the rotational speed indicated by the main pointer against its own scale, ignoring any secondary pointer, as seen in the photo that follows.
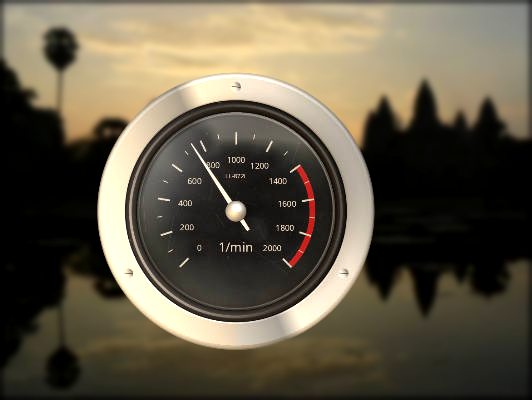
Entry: 750 rpm
